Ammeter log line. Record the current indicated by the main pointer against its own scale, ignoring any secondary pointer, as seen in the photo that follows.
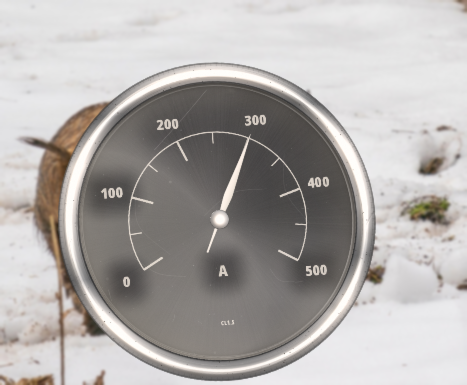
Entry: 300 A
